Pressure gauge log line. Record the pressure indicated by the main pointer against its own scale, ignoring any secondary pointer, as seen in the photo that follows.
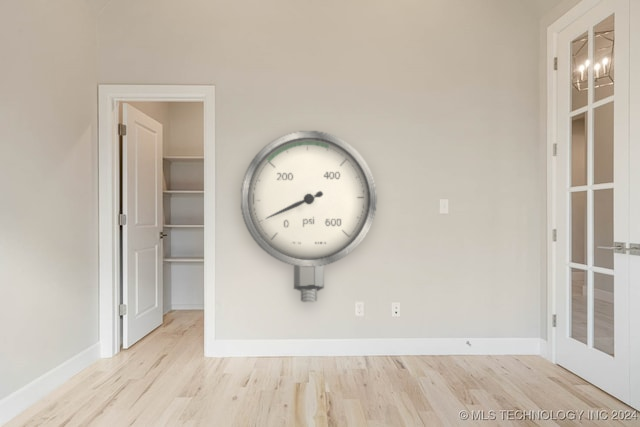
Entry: 50 psi
